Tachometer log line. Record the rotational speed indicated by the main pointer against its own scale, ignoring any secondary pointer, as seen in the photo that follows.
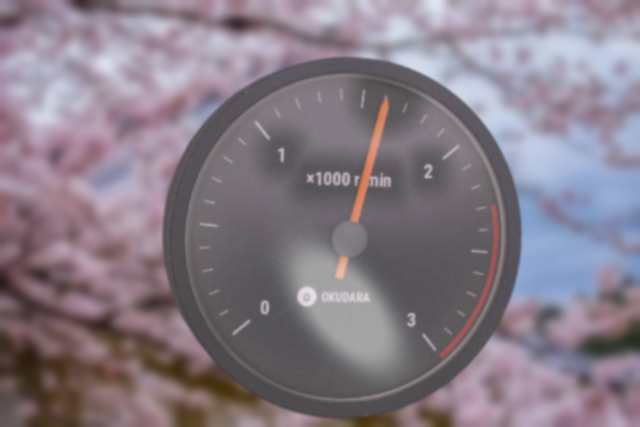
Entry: 1600 rpm
